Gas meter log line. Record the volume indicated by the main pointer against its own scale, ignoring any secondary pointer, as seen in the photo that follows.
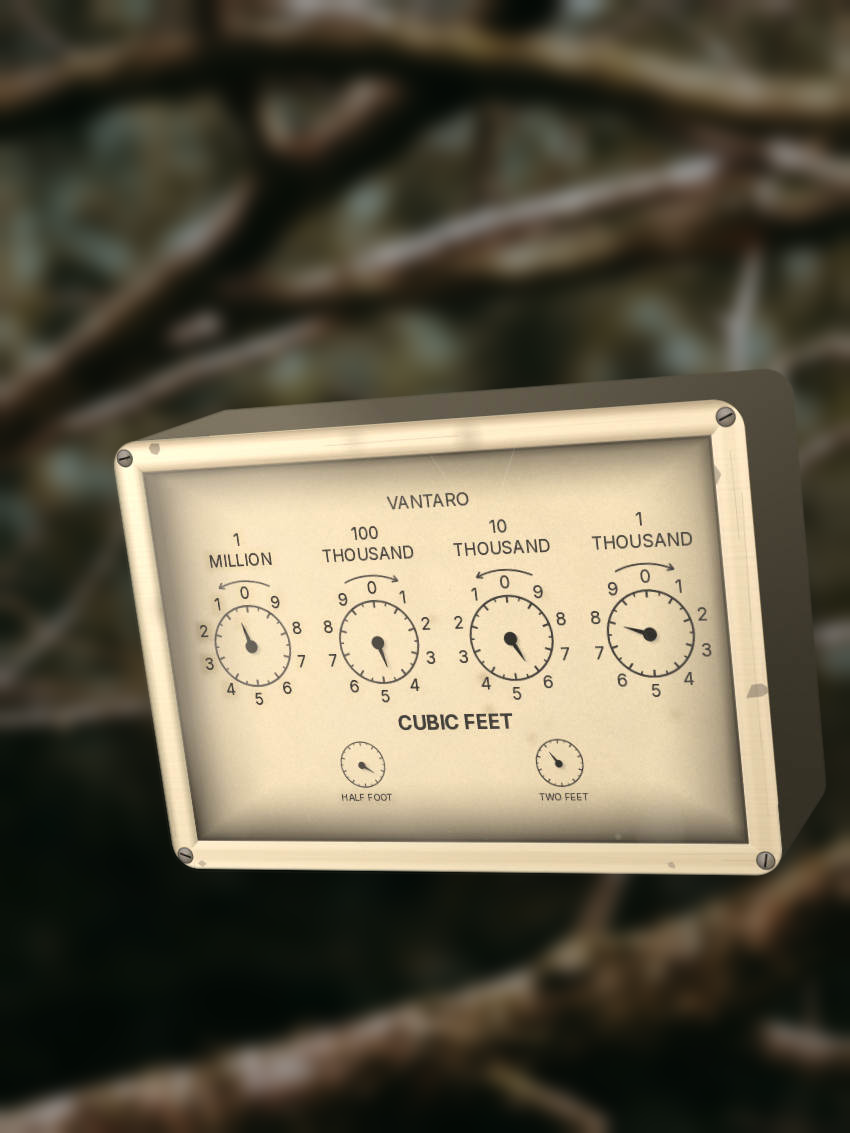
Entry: 45800 ft³
